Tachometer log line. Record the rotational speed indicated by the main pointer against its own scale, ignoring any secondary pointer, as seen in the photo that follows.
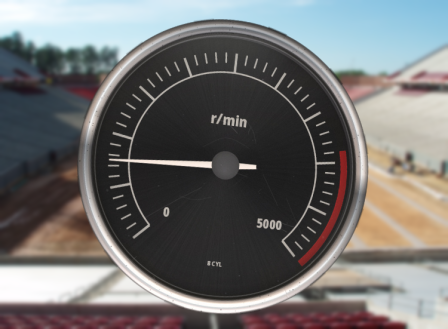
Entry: 750 rpm
